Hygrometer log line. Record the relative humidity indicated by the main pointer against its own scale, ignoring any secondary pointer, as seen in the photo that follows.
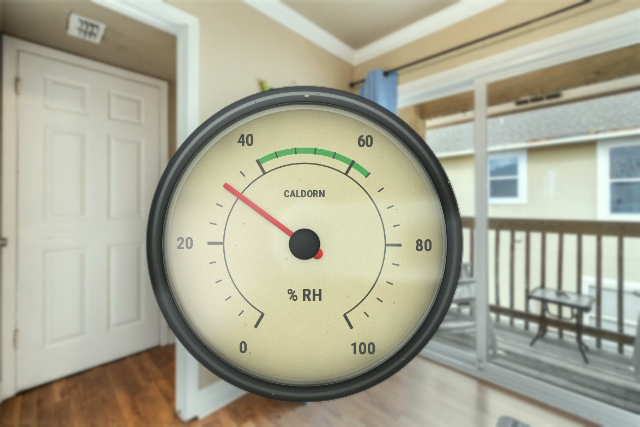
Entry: 32 %
